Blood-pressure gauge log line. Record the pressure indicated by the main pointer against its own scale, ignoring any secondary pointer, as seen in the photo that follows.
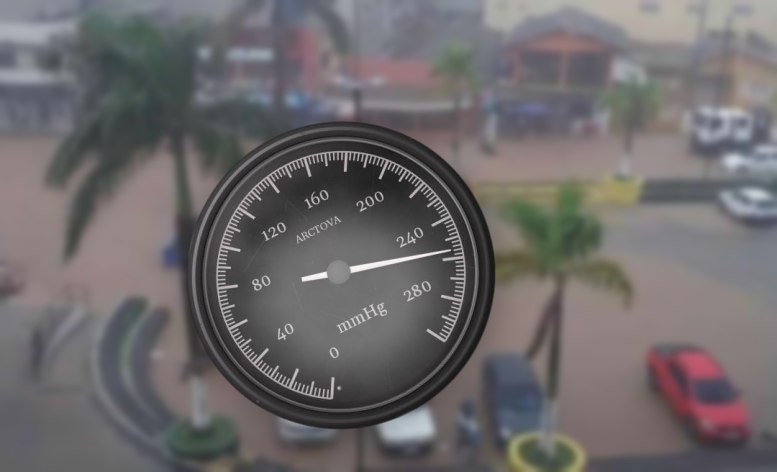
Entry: 256 mmHg
